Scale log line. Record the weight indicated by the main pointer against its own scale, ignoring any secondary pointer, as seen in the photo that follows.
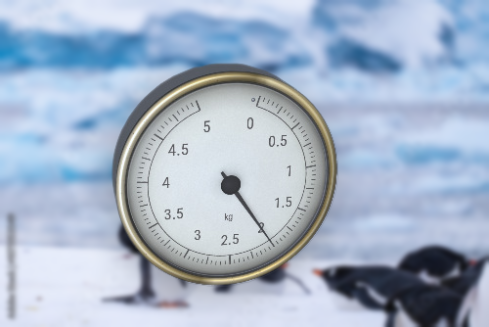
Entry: 2 kg
